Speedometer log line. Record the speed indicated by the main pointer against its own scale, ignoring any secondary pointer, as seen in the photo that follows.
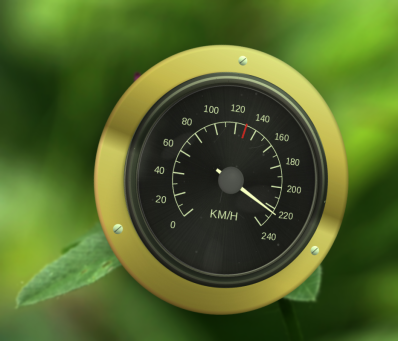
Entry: 225 km/h
